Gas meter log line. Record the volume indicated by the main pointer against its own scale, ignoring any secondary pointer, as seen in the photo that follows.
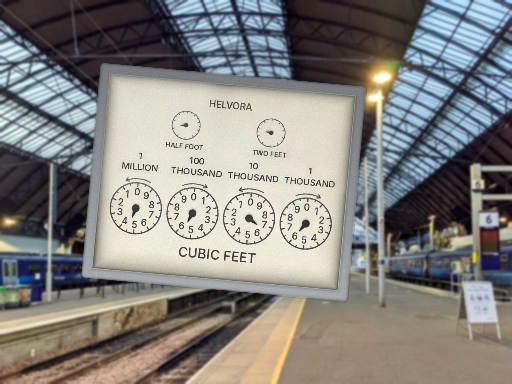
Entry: 456600 ft³
